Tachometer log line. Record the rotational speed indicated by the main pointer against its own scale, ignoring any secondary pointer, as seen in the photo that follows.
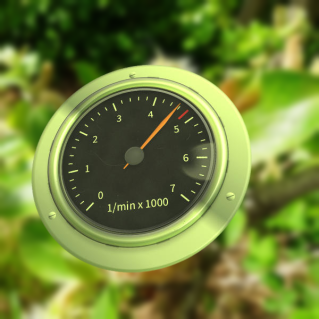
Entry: 4600 rpm
